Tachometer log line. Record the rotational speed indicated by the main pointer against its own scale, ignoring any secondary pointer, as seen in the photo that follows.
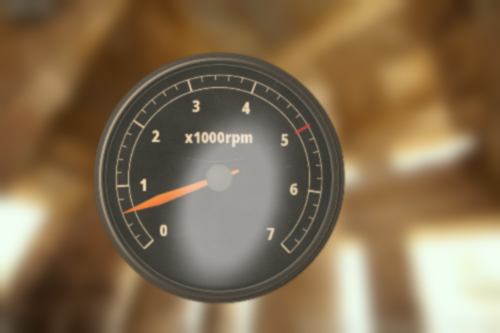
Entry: 600 rpm
